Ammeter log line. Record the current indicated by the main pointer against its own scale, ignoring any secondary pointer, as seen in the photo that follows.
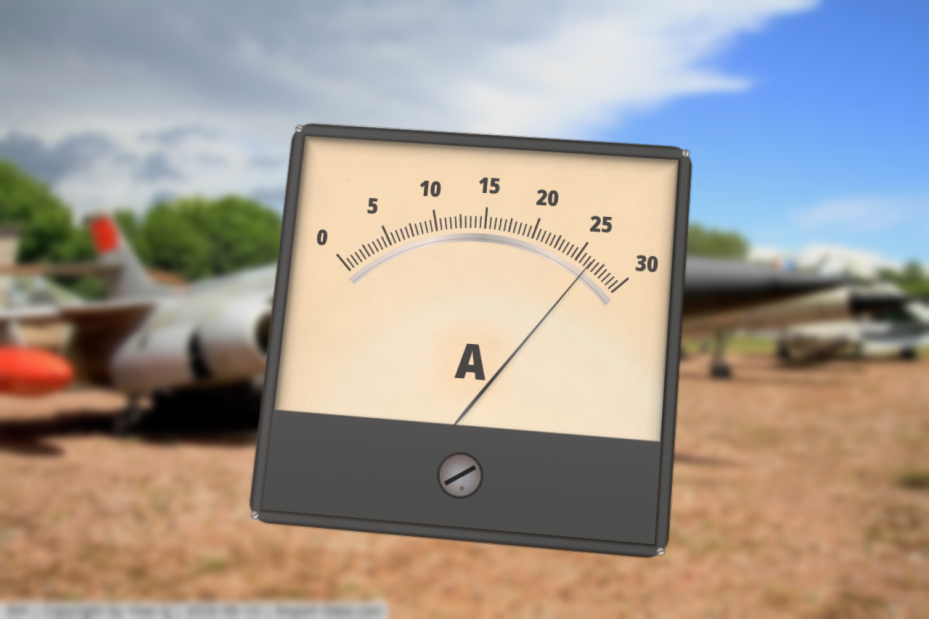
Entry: 26.5 A
